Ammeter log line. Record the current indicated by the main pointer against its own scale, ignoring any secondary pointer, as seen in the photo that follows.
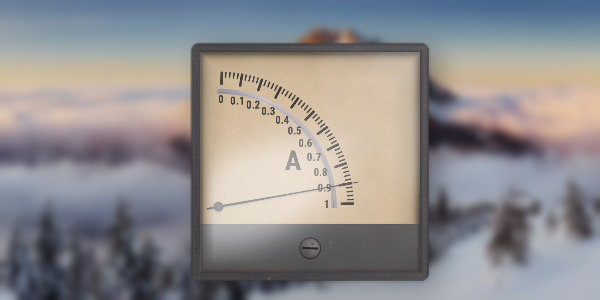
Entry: 0.9 A
